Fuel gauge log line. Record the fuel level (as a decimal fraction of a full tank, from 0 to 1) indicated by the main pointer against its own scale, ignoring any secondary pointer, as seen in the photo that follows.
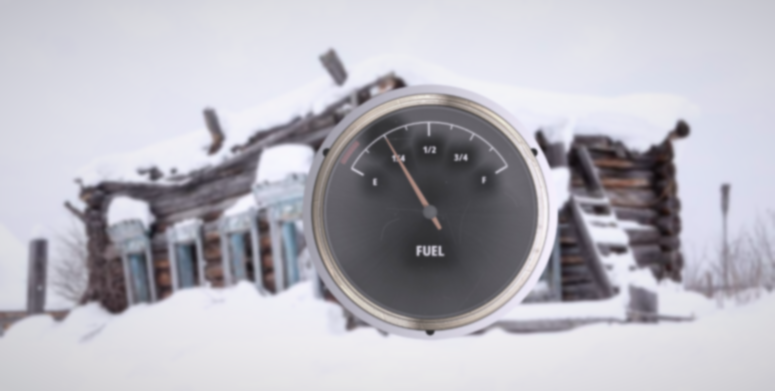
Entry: 0.25
